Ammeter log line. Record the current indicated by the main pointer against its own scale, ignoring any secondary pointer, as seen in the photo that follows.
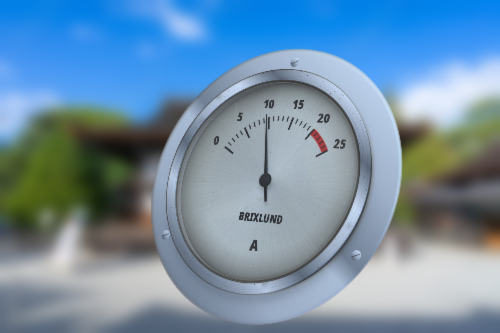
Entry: 10 A
